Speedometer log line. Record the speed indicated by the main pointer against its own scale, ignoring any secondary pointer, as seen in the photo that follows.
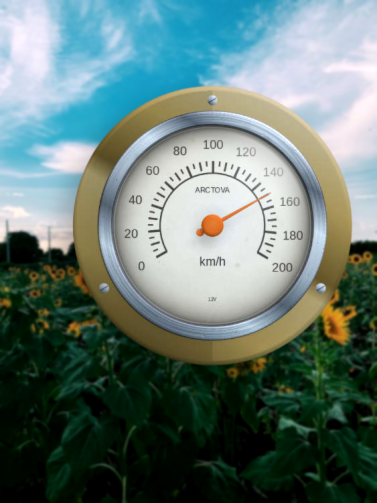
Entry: 150 km/h
